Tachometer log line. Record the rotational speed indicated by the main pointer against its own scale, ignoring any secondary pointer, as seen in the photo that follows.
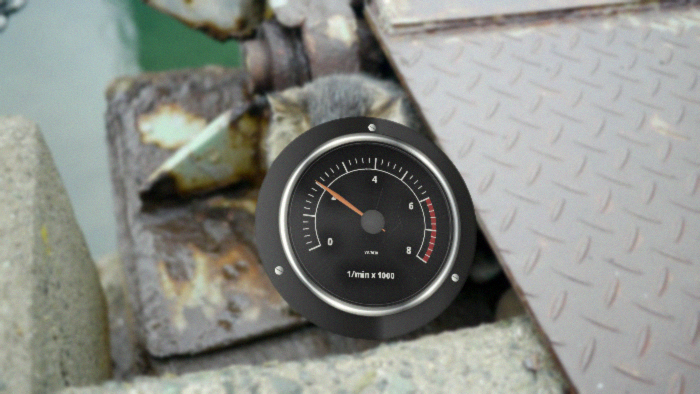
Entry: 2000 rpm
